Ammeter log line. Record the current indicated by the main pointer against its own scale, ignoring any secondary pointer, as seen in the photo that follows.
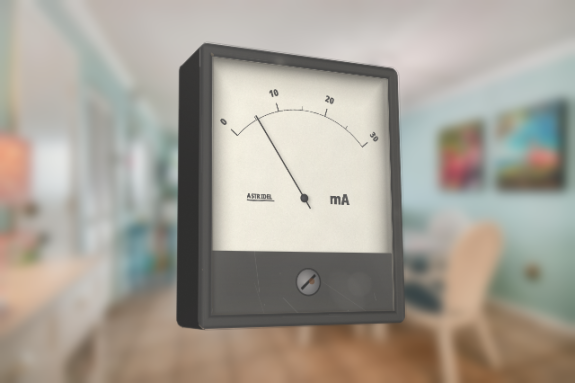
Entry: 5 mA
